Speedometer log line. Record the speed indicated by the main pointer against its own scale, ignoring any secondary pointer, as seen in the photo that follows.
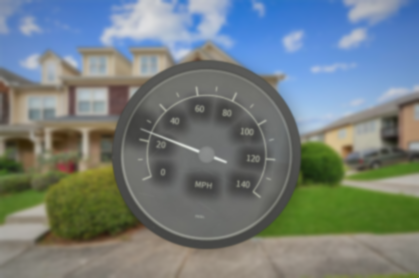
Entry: 25 mph
